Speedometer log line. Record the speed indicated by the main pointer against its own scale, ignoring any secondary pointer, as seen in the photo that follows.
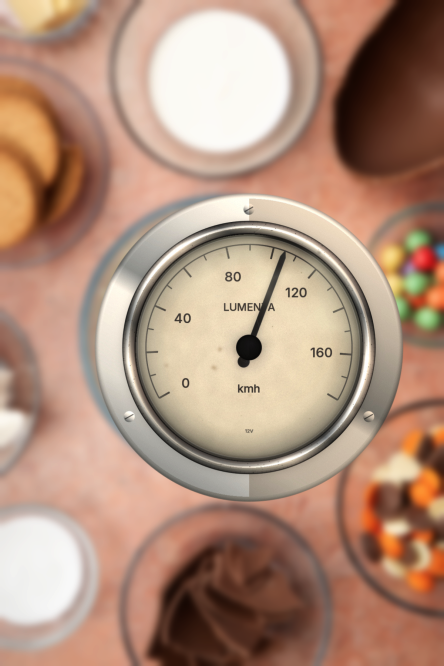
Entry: 105 km/h
